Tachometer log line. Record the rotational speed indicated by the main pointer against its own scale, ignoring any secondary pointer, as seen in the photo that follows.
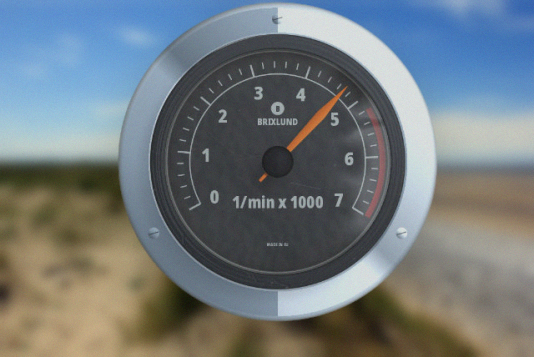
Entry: 4700 rpm
